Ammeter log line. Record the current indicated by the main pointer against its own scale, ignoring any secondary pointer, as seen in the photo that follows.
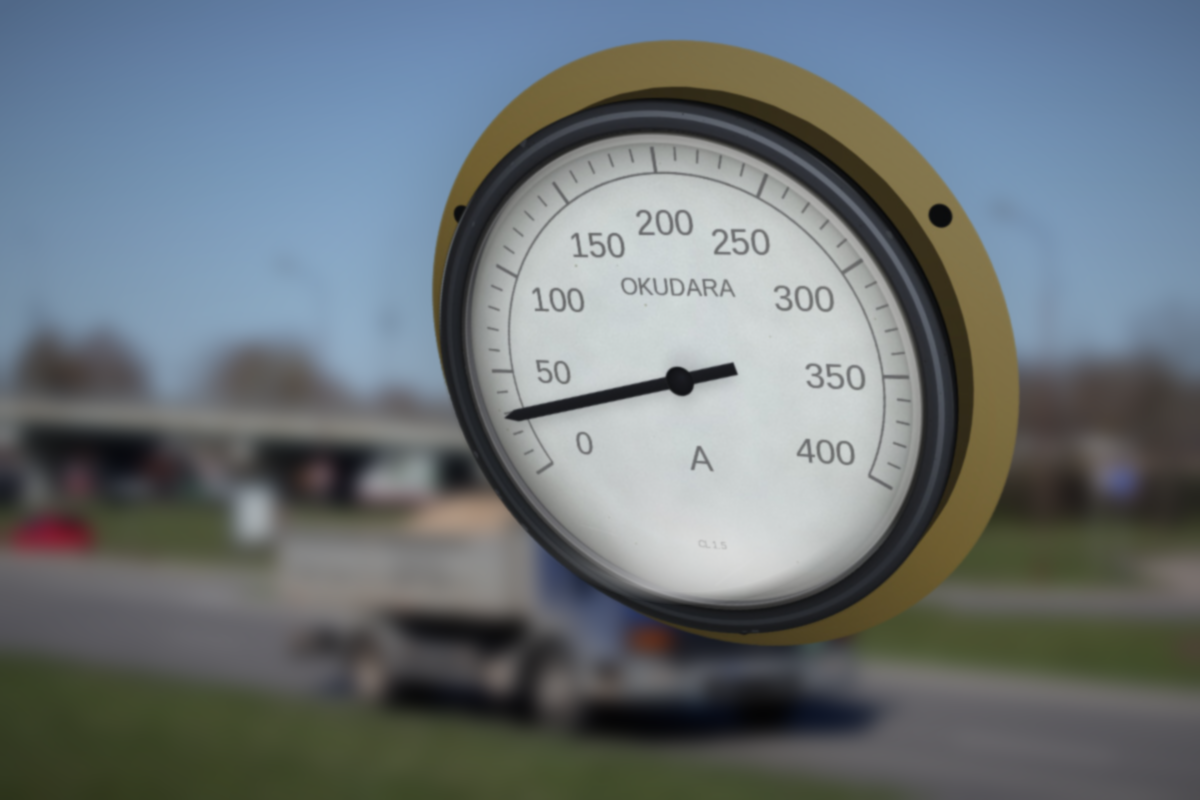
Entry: 30 A
